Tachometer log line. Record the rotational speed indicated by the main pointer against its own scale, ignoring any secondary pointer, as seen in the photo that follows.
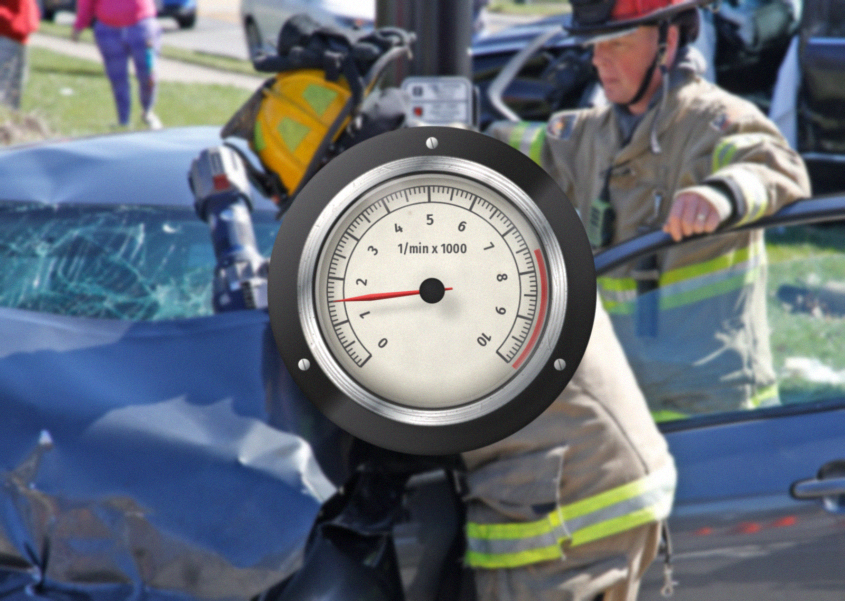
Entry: 1500 rpm
